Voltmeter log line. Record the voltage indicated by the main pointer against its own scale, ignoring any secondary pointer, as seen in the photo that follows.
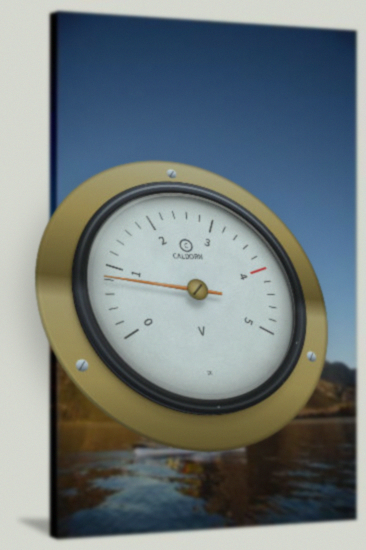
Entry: 0.8 V
